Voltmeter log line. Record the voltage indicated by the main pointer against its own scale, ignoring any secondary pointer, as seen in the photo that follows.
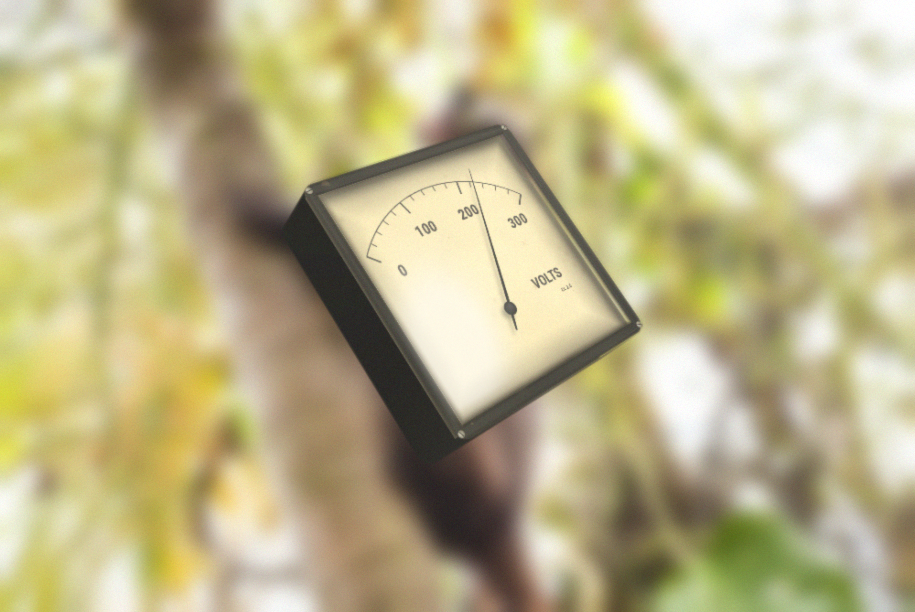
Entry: 220 V
